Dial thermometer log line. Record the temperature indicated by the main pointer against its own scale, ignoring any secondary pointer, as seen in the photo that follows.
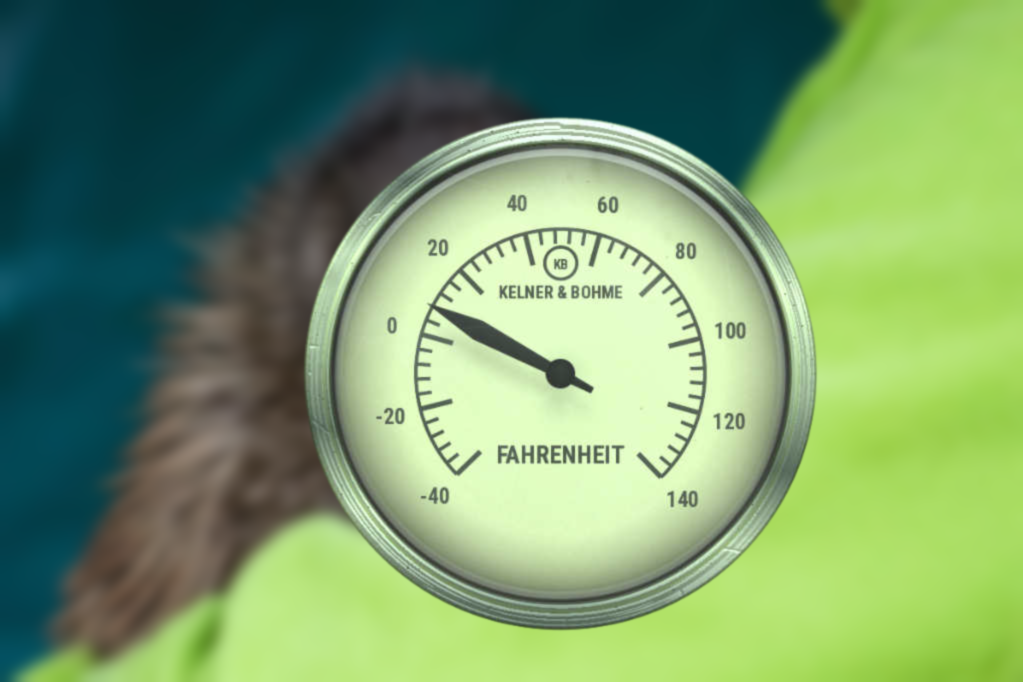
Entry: 8 °F
